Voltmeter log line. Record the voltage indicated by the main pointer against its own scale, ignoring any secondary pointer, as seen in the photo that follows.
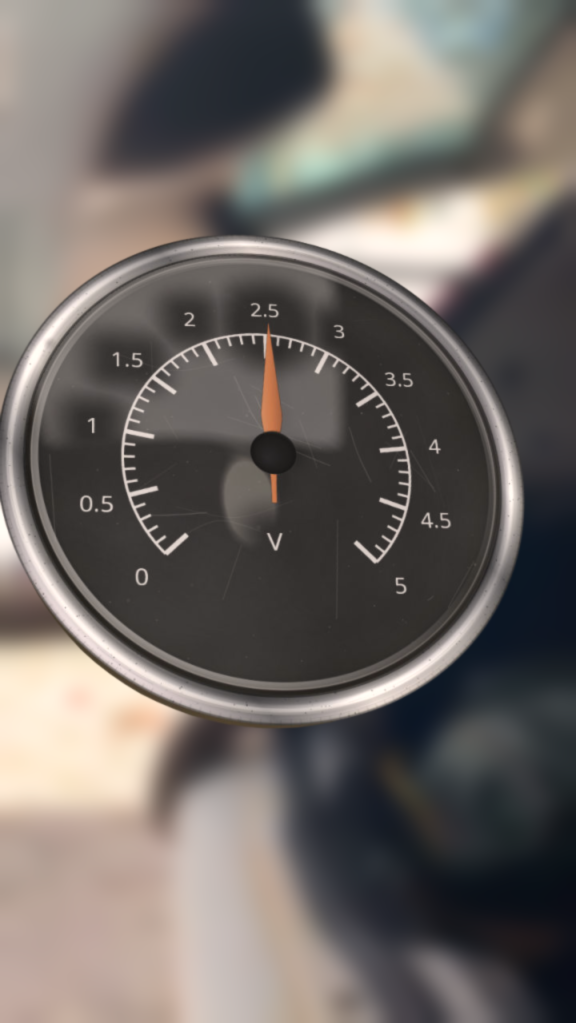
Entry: 2.5 V
